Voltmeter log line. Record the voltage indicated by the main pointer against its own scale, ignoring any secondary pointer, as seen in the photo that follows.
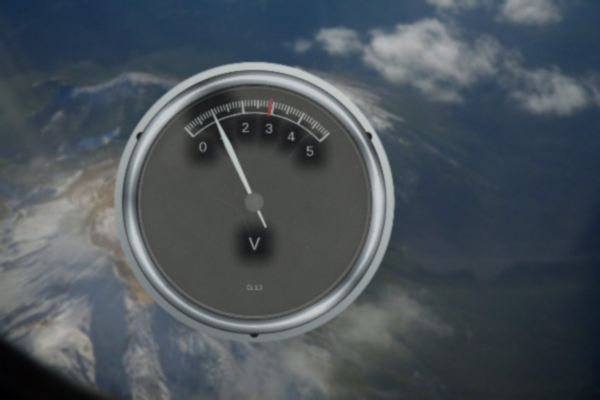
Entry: 1 V
